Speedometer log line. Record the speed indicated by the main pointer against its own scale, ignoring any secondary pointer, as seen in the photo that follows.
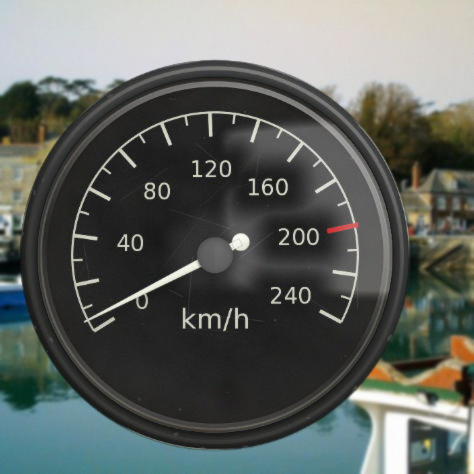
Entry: 5 km/h
